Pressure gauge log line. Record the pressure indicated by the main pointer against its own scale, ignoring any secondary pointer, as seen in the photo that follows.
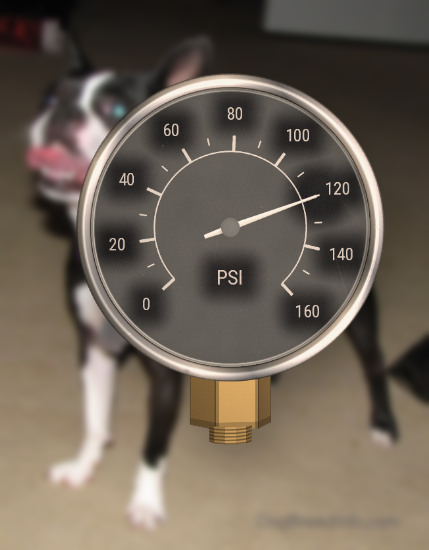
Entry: 120 psi
